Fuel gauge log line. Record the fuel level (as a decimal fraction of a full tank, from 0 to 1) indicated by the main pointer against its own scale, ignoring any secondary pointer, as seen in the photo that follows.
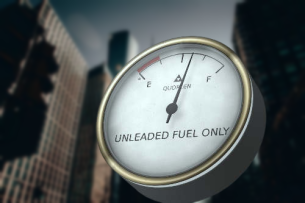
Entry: 0.625
